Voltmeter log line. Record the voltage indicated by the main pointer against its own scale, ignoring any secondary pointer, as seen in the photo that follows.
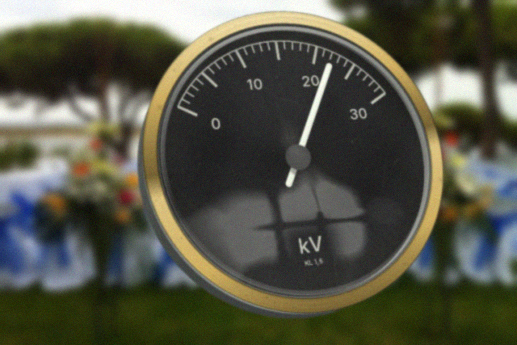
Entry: 22 kV
